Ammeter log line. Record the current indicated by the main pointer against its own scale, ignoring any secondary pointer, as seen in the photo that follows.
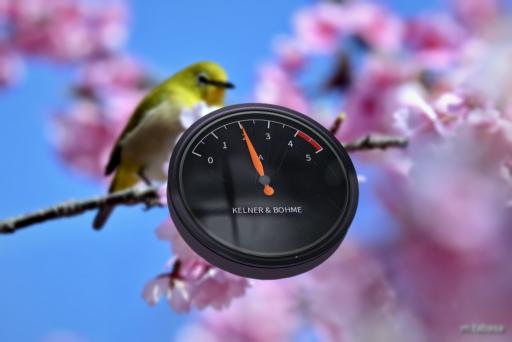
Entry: 2 A
